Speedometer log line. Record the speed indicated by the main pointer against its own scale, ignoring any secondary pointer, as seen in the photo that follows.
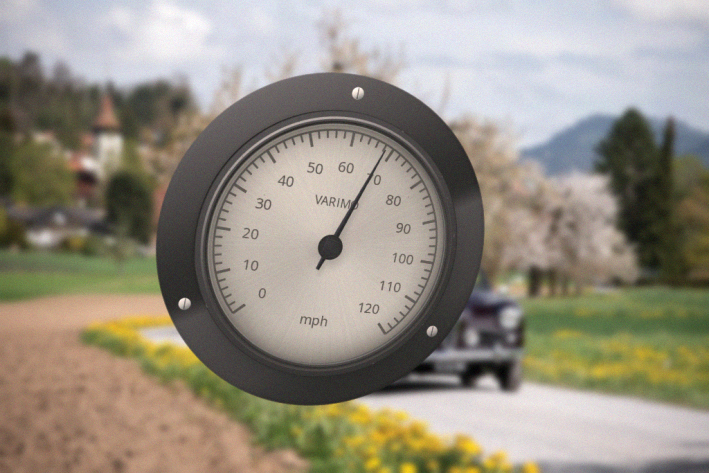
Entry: 68 mph
